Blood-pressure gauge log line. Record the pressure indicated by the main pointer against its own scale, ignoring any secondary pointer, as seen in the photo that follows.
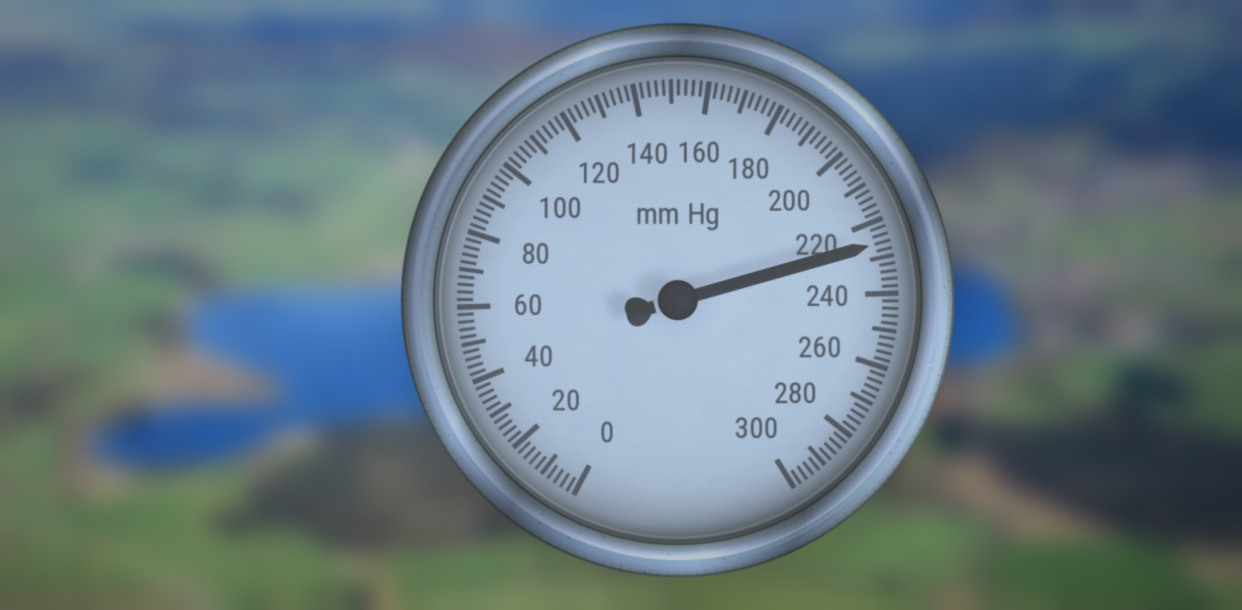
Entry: 226 mmHg
